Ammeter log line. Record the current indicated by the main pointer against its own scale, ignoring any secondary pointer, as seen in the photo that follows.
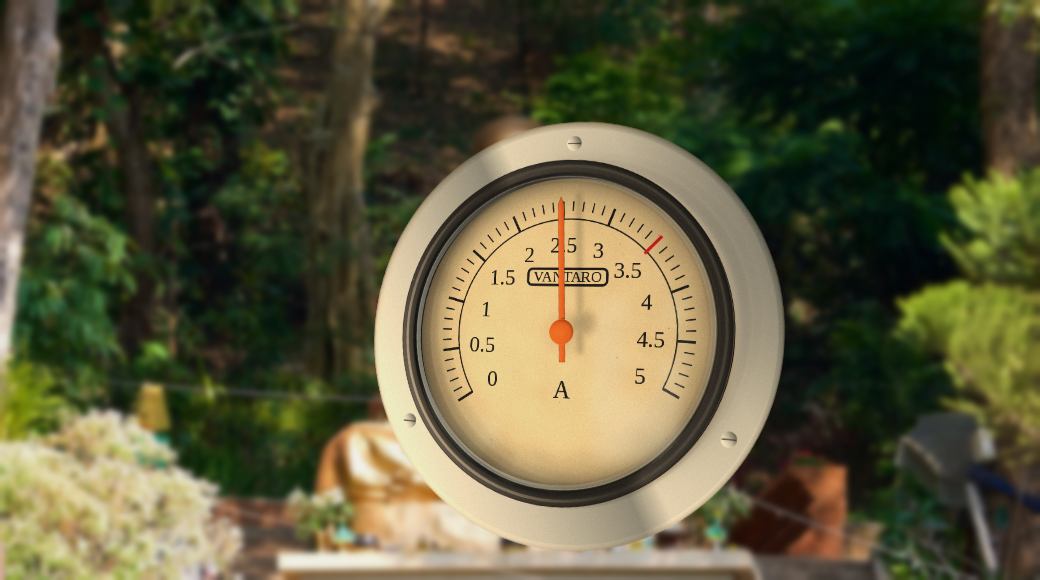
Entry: 2.5 A
